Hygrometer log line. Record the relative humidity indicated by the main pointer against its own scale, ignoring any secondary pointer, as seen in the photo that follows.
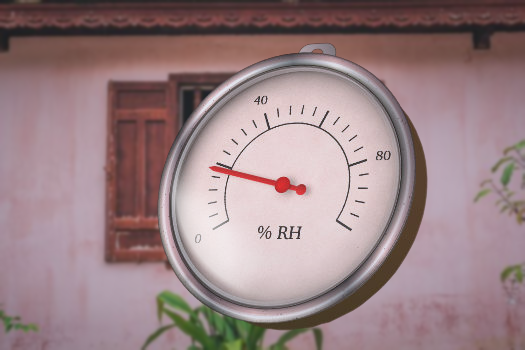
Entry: 18 %
